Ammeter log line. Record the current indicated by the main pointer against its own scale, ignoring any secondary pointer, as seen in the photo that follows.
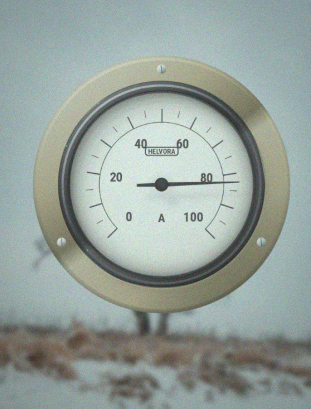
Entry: 82.5 A
